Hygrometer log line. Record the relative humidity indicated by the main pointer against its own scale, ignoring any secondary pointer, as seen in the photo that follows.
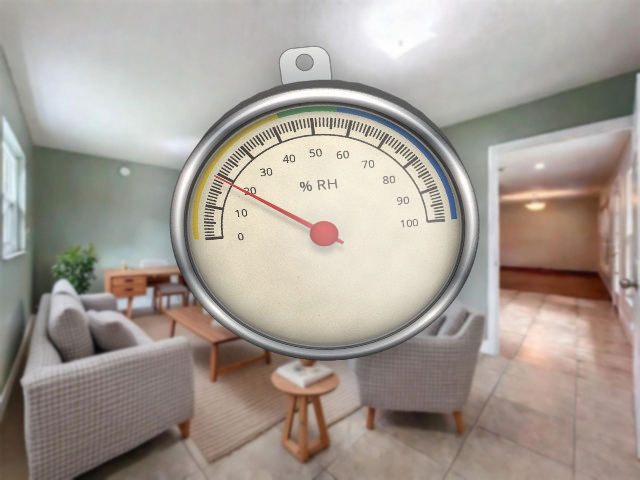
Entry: 20 %
